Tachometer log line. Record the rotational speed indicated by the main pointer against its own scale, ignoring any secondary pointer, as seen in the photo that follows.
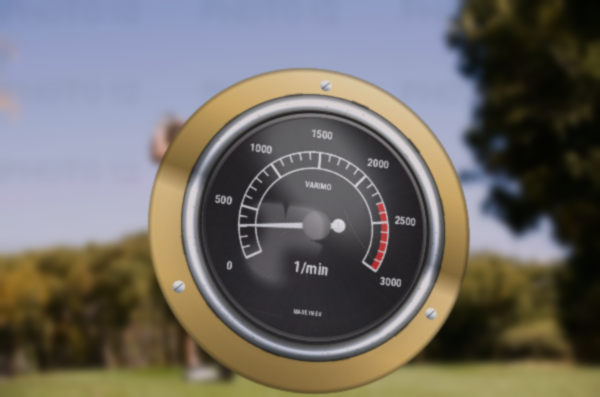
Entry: 300 rpm
